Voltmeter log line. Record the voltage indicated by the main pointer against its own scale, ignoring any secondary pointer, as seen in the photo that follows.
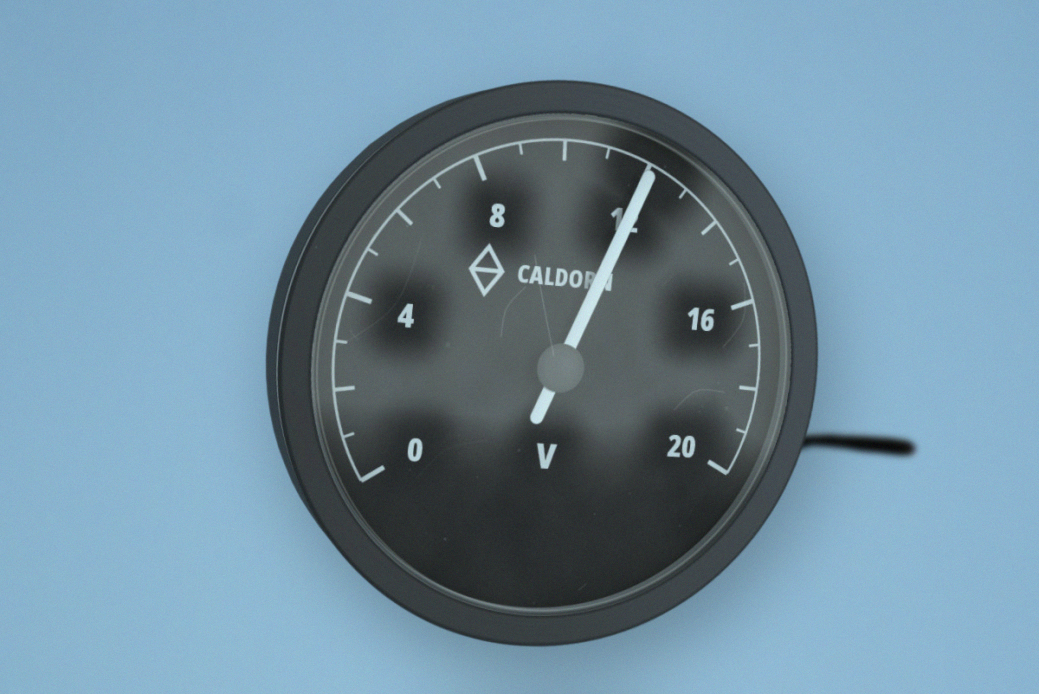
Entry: 12 V
